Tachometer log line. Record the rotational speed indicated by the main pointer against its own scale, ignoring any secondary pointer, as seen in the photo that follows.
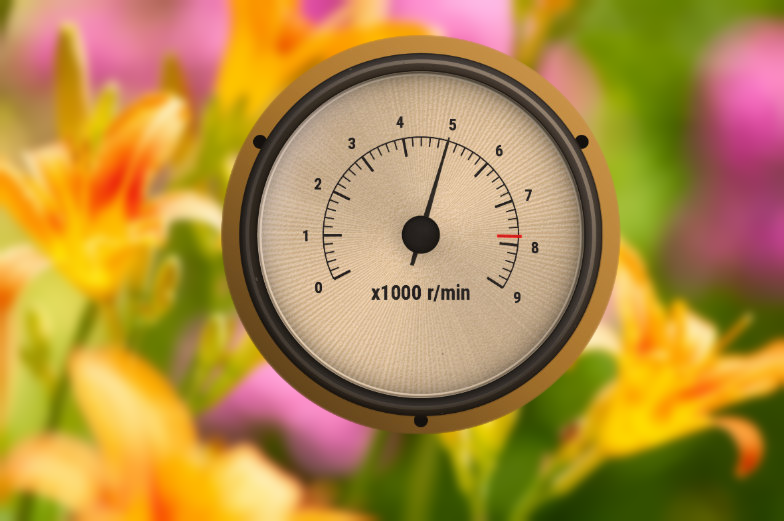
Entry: 5000 rpm
